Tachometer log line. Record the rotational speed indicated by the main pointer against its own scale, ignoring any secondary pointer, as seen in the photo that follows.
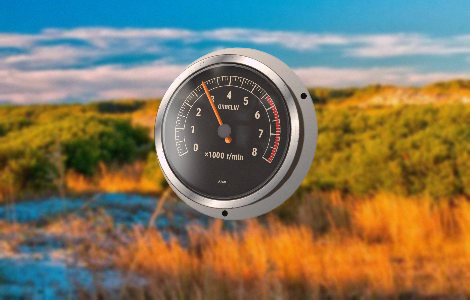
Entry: 3000 rpm
